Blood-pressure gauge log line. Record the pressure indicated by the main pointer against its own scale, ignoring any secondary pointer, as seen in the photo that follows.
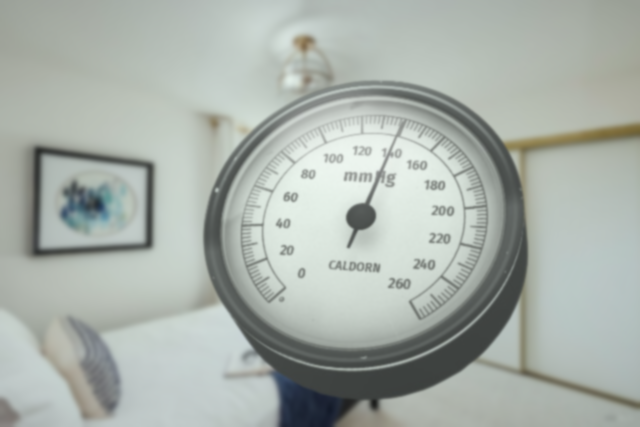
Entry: 140 mmHg
